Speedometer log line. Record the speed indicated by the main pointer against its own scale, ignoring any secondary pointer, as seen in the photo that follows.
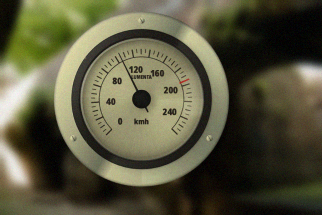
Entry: 105 km/h
